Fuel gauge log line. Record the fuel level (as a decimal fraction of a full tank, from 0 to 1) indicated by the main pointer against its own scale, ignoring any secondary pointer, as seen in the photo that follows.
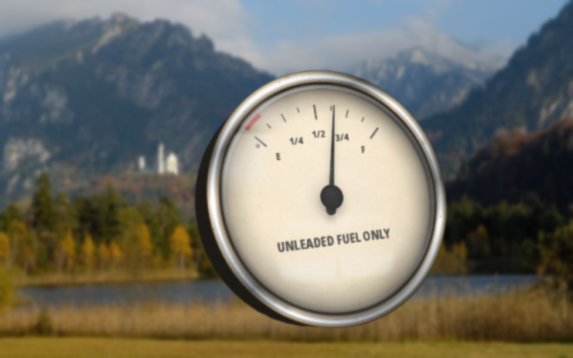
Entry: 0.625
